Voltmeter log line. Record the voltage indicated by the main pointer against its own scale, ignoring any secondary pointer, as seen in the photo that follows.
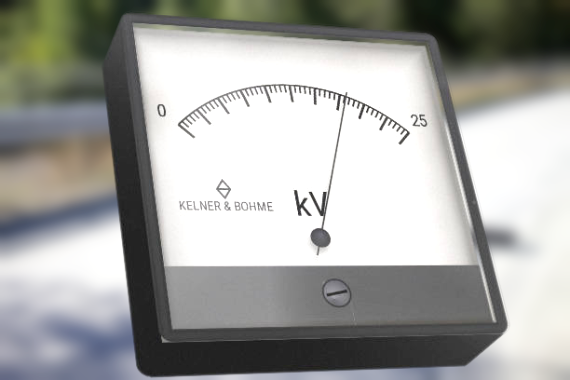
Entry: 18 kV
